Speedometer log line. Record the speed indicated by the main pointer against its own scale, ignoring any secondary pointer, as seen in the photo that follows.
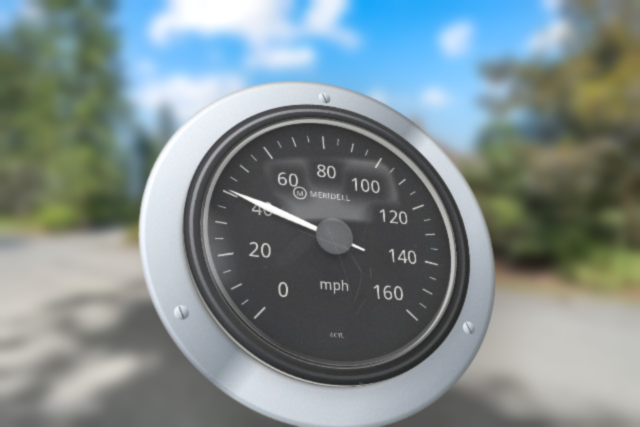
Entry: 40 mph
